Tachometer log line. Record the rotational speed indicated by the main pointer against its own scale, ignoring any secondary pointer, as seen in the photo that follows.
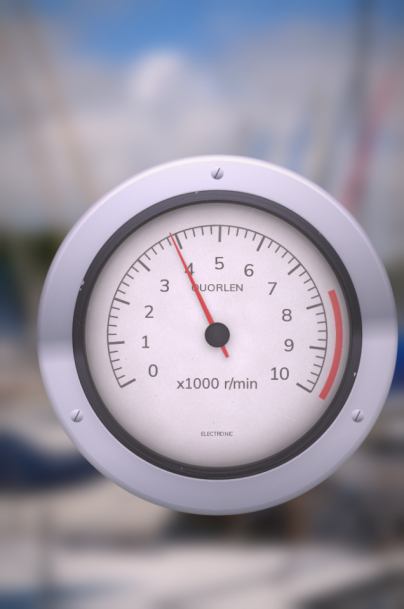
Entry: 3900 rpm
